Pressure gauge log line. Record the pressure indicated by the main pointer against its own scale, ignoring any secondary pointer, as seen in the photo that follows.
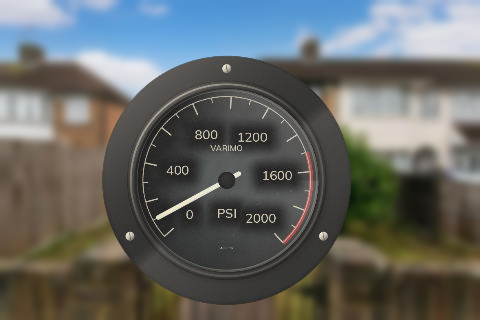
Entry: 100 psi
